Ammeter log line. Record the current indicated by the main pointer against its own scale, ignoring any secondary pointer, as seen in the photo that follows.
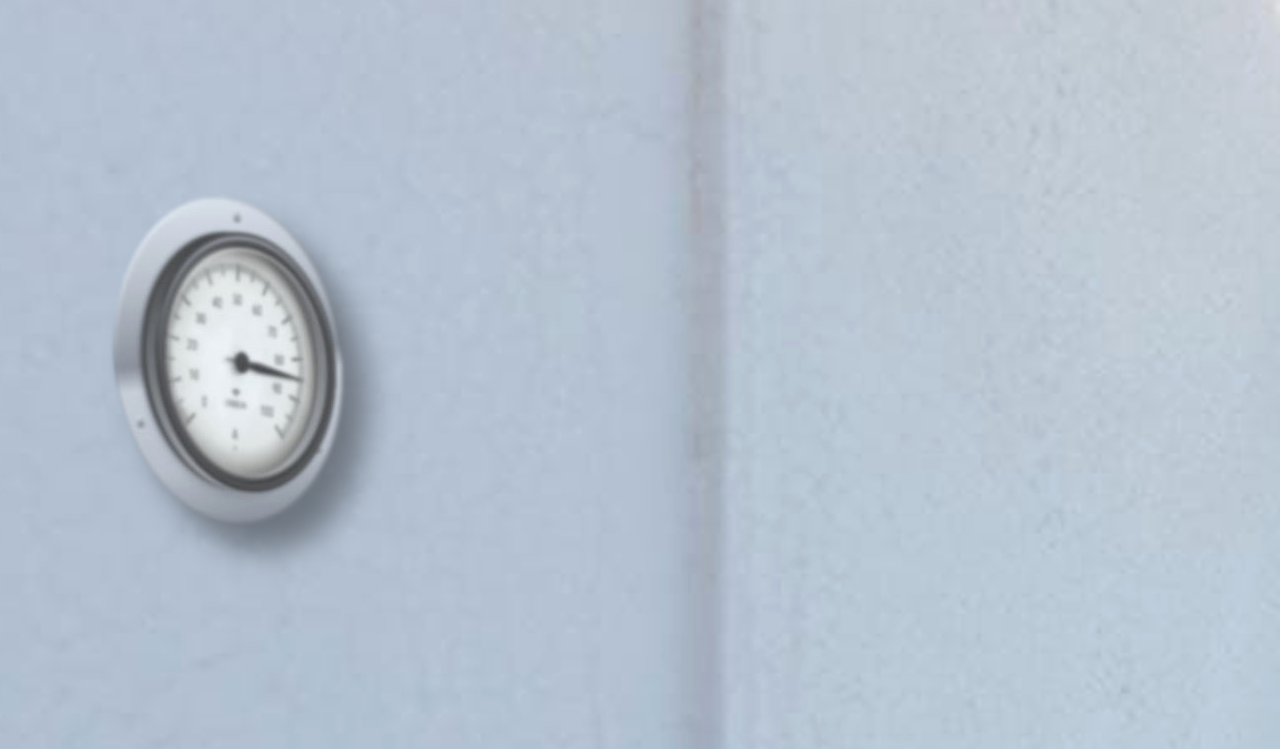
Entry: 85 A
